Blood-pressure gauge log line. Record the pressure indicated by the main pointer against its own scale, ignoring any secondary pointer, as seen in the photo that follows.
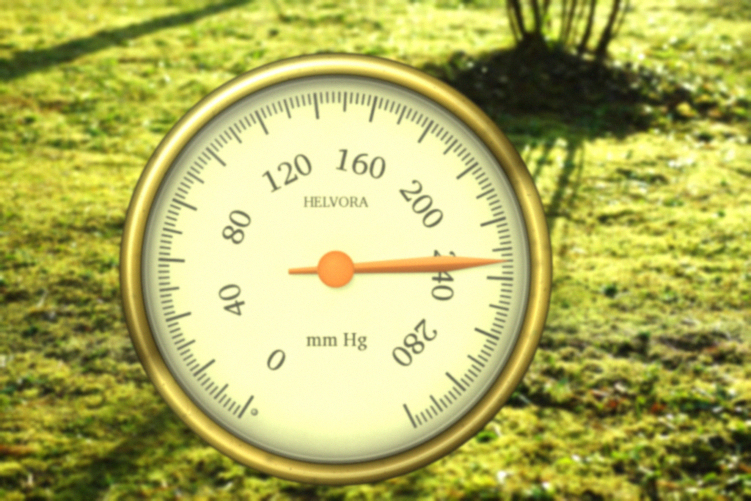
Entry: 234 mmHg
